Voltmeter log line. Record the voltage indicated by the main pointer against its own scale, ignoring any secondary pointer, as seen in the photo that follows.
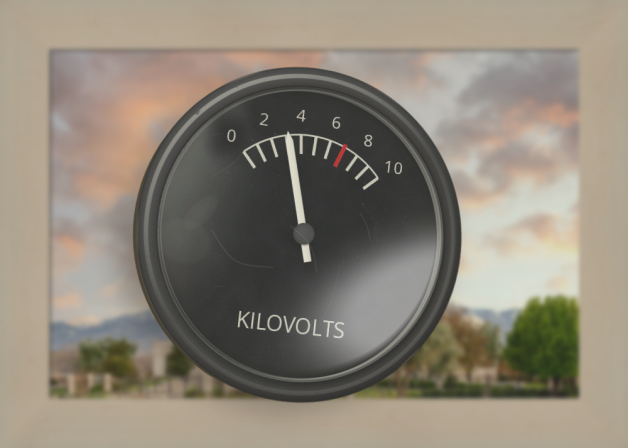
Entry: 3 kV
